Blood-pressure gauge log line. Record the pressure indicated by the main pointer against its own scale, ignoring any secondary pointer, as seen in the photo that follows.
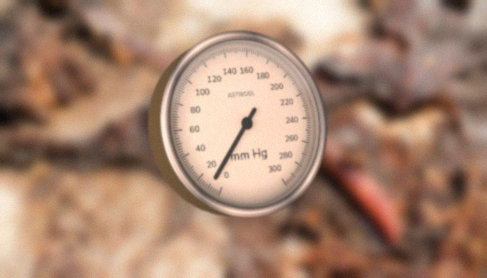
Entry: 10 mmHg
